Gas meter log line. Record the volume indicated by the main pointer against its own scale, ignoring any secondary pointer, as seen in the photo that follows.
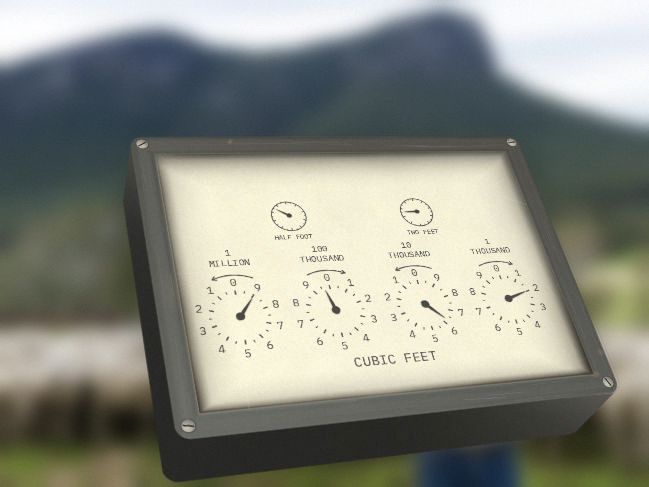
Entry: 896200 ft³
